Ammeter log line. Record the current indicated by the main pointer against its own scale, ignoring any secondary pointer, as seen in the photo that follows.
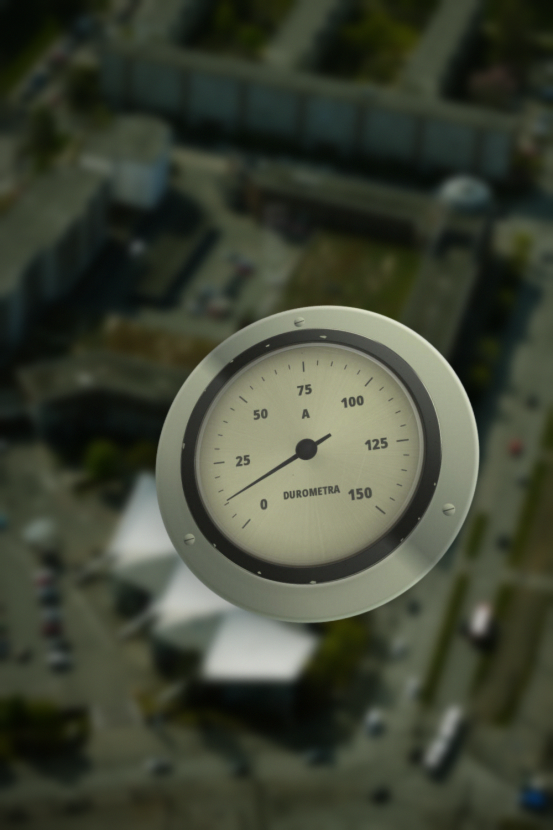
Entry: 10 A
